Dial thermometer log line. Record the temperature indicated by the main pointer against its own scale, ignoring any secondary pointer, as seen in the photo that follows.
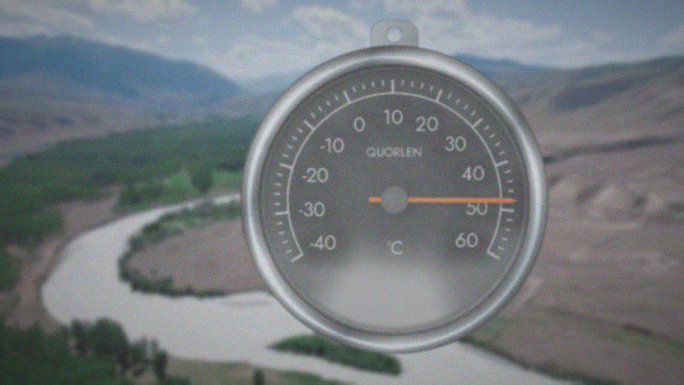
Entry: 48 °C
